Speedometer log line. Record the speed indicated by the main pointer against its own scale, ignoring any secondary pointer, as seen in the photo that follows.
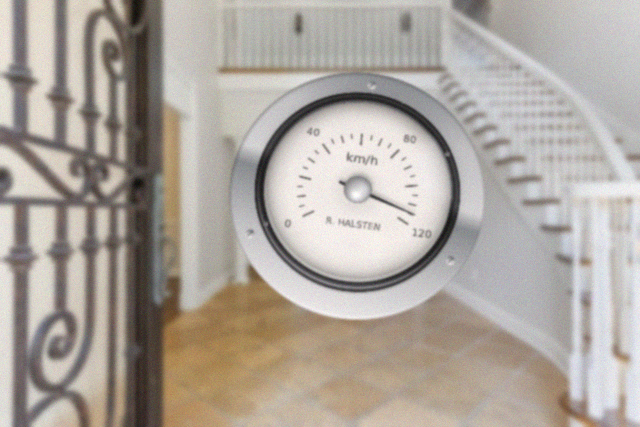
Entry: 115 km/h
